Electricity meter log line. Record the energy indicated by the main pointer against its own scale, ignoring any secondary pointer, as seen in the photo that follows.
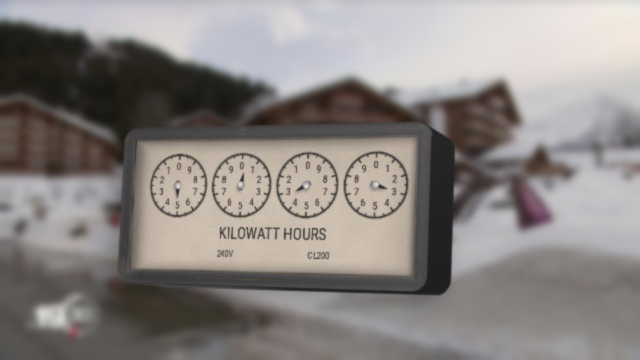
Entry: 5033 kWh
